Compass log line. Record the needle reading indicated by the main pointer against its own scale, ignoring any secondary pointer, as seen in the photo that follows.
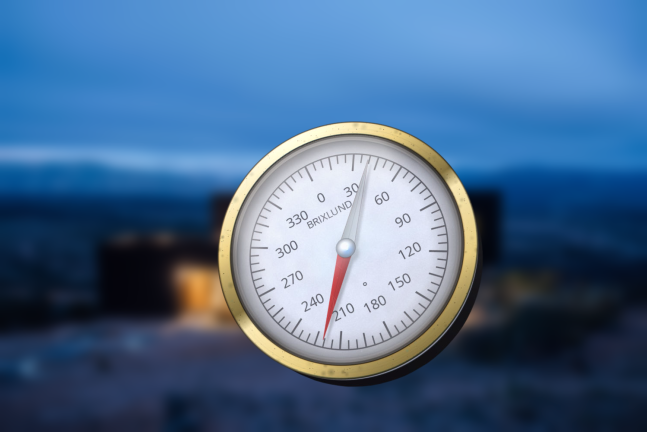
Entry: 220 °
